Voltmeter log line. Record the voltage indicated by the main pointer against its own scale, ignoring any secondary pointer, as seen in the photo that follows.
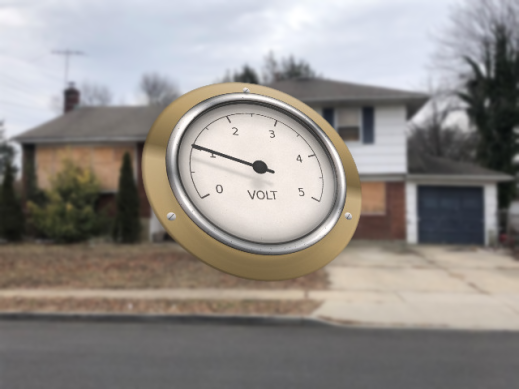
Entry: 1 V
